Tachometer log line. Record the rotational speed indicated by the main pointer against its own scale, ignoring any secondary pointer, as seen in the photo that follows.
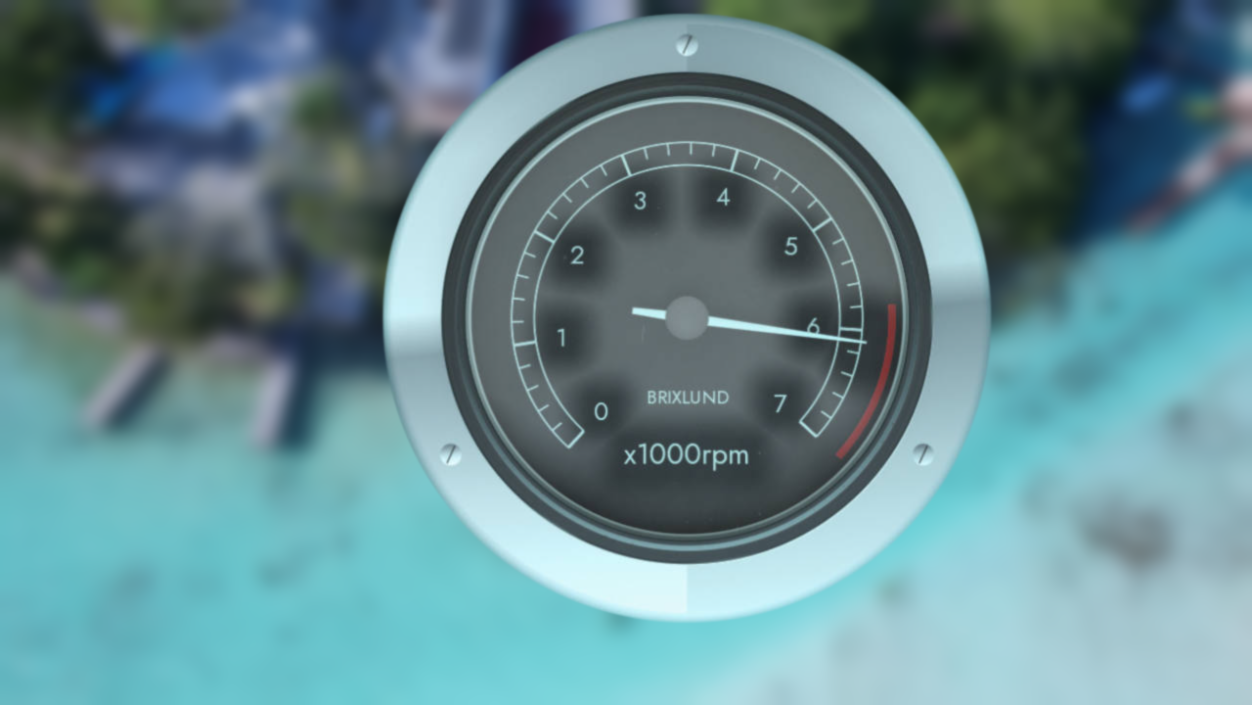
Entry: 6100 rpm
